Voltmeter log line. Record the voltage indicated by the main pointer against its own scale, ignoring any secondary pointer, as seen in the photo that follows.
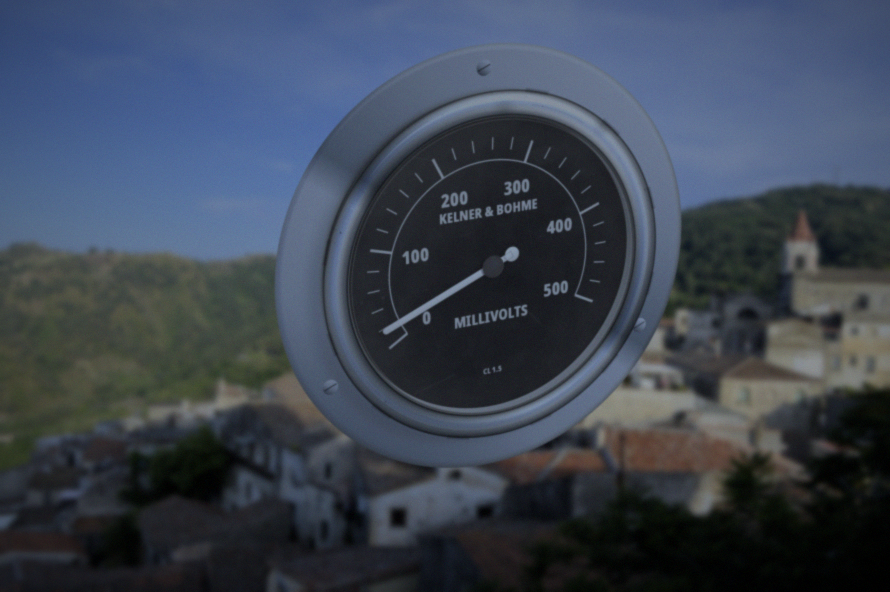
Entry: 20 mV
